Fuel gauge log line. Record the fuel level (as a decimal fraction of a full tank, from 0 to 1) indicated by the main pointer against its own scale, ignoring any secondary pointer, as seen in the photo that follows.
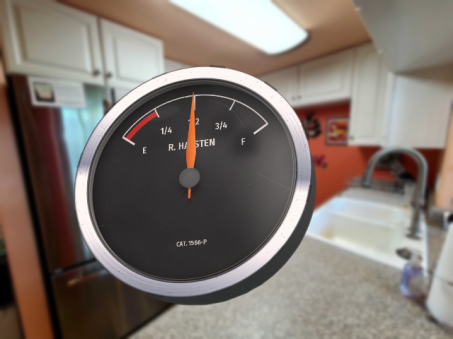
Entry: 0.5
